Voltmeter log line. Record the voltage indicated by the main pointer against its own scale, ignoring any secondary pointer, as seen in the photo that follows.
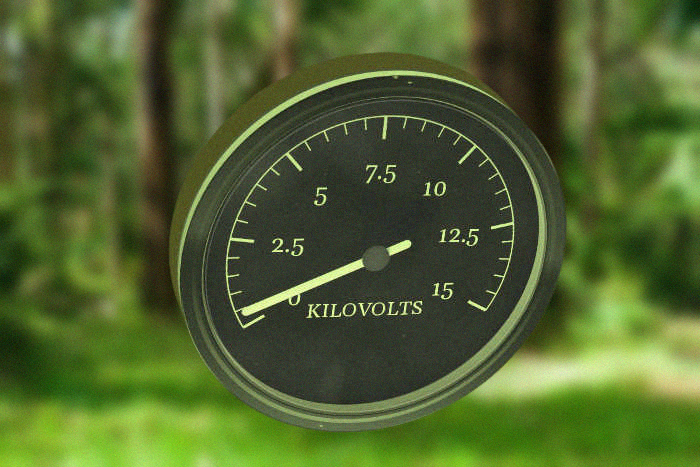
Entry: 0.5 kV
